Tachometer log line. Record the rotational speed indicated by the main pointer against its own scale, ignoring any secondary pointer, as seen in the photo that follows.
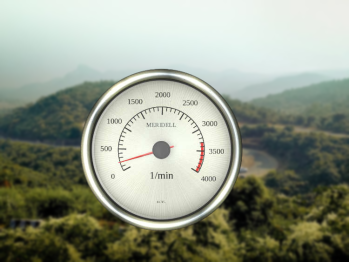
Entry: 200 rpm
